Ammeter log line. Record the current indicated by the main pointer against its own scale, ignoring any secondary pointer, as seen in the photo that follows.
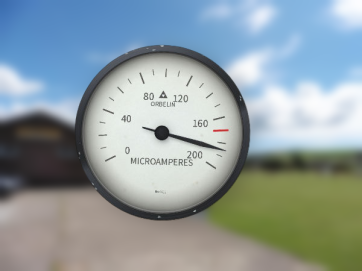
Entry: 185 µA
